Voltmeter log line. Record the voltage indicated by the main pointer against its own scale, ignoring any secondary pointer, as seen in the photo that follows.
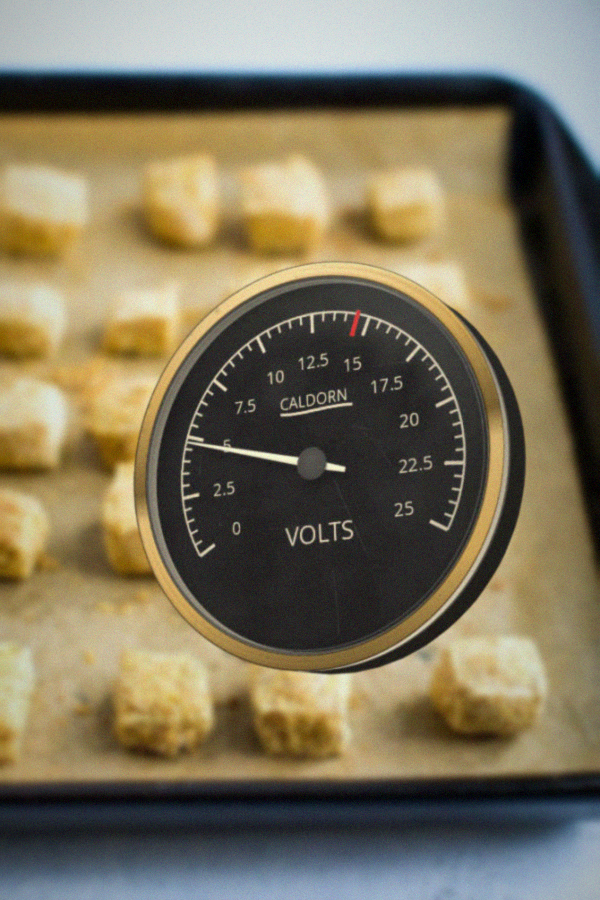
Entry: 4.75 V
